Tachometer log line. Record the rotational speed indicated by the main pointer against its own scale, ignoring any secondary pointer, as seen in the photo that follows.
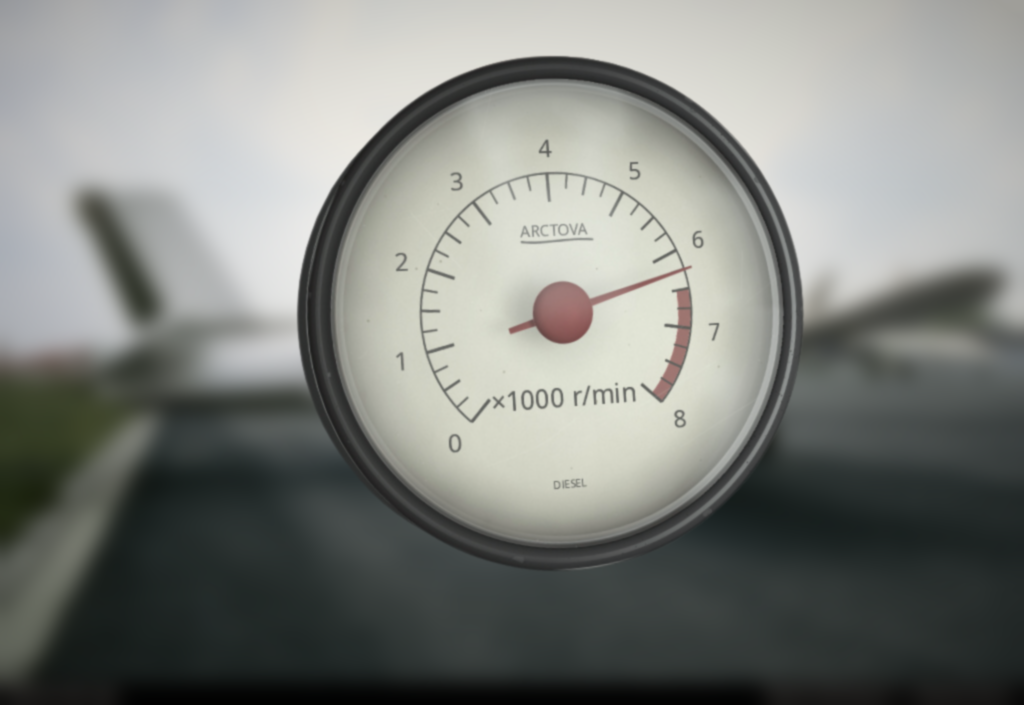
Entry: 6250 rpm
